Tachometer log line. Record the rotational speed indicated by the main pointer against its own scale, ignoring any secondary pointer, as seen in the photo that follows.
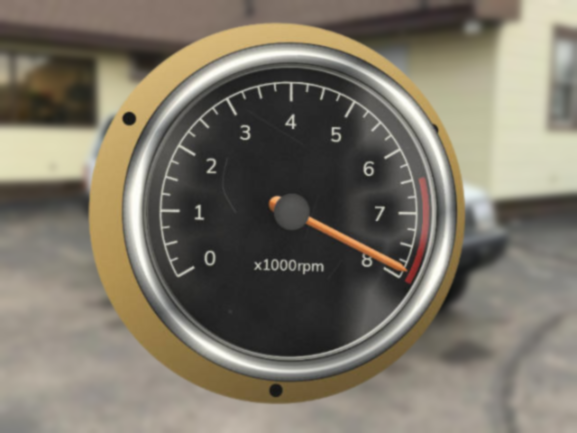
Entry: 7875 rpm
